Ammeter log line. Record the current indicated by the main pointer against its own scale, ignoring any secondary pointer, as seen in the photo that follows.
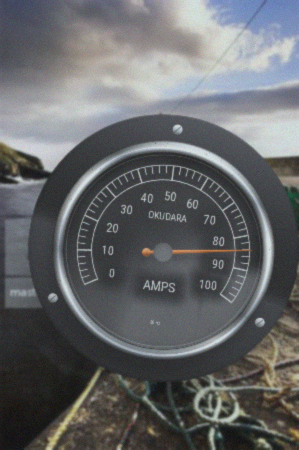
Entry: 84 A
